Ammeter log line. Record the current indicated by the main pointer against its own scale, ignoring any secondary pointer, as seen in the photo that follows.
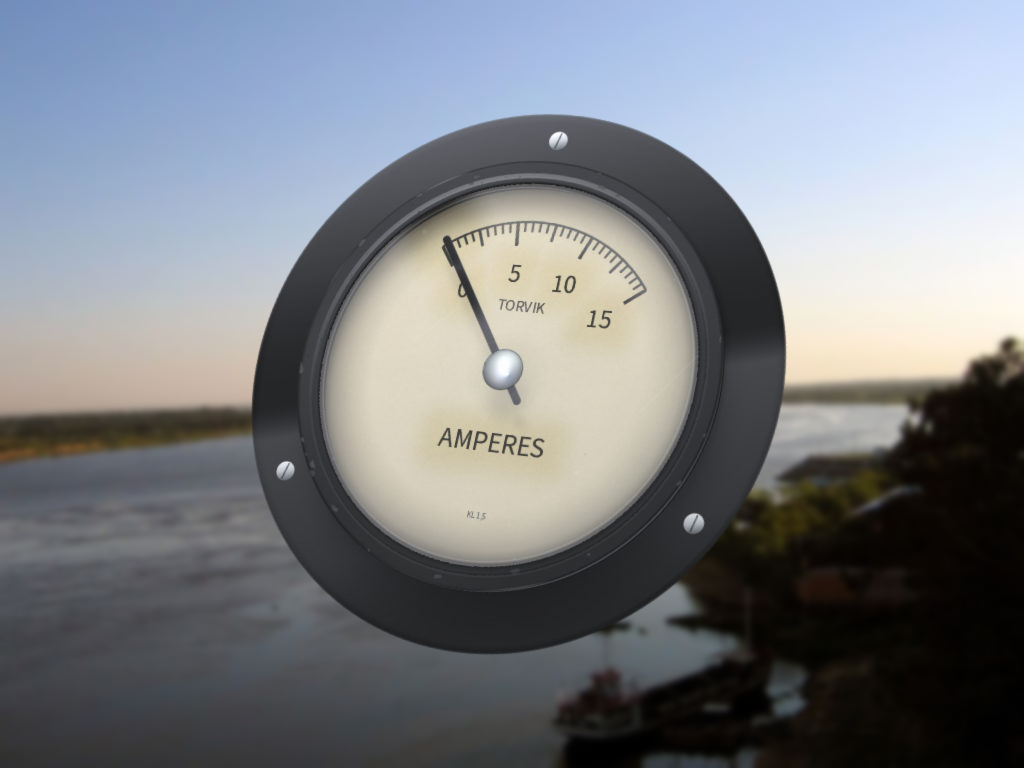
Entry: 0.5 A
